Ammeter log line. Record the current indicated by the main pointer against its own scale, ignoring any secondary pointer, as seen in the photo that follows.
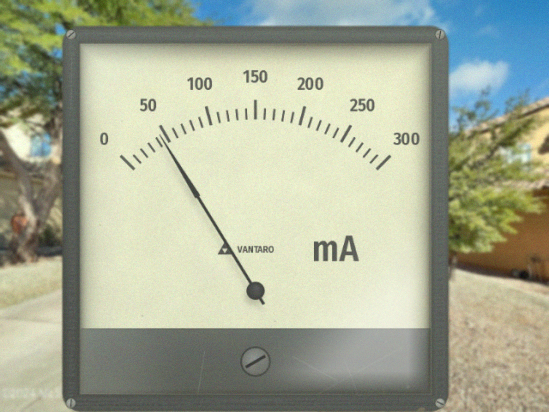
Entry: 45 mA
